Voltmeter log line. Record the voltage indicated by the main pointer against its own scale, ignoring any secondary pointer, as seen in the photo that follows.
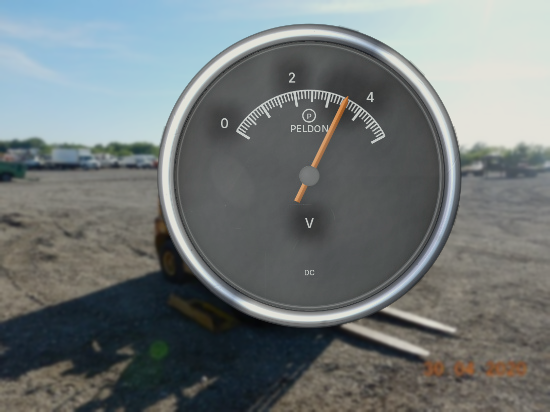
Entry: 3.5 V
